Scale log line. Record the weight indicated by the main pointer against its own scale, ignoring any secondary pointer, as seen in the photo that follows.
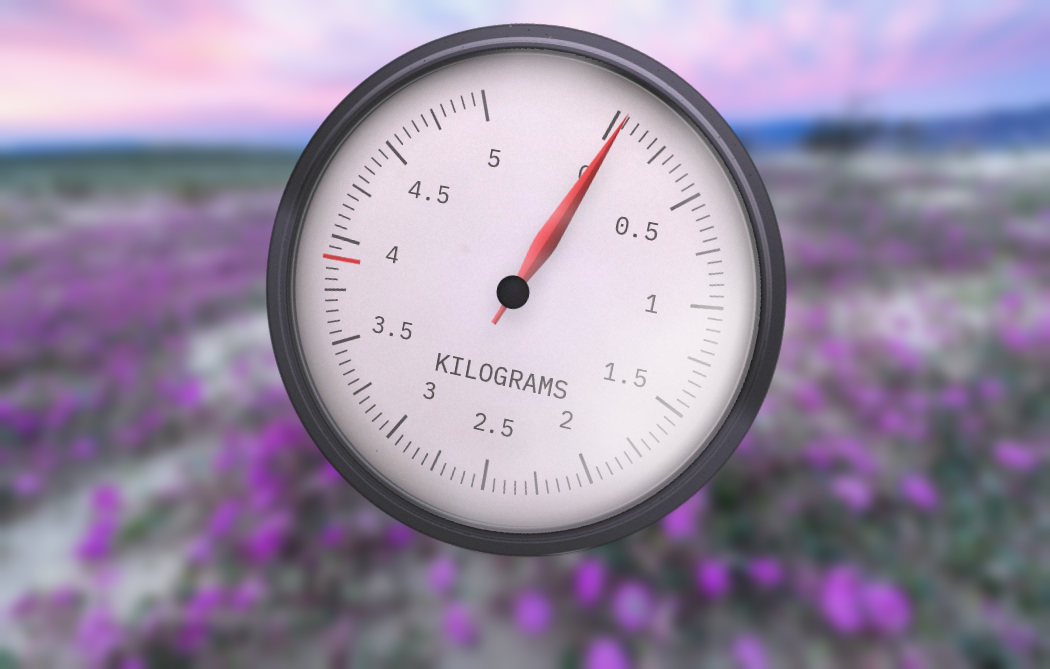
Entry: 0.05 kg
